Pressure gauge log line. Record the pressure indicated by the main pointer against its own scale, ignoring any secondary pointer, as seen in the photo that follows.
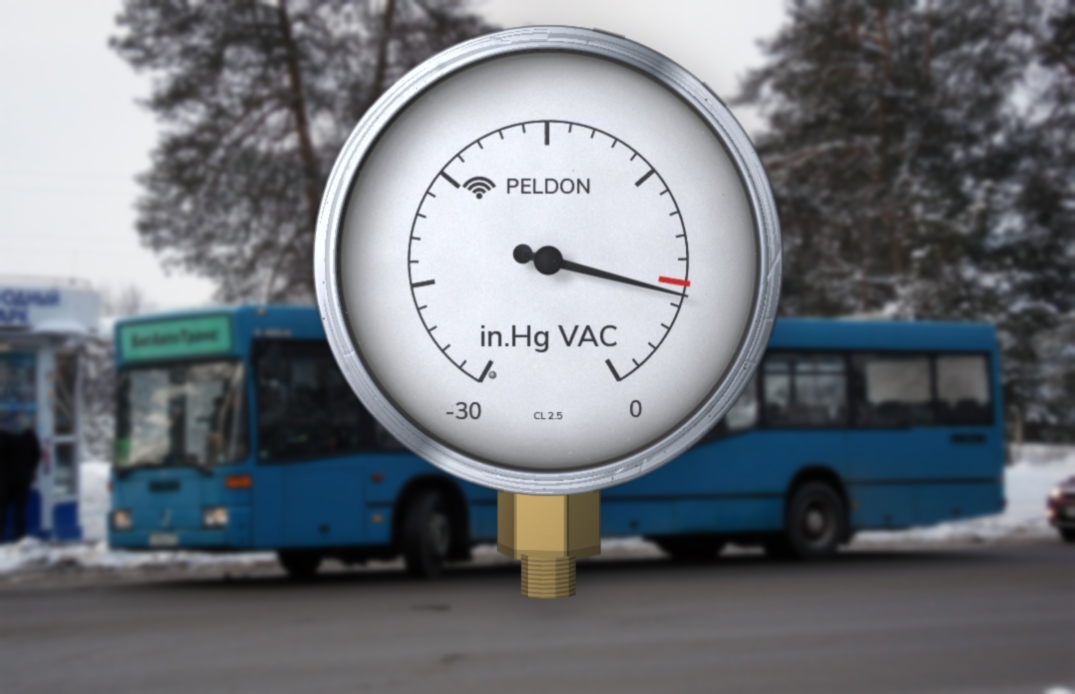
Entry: -4.5 inHg
